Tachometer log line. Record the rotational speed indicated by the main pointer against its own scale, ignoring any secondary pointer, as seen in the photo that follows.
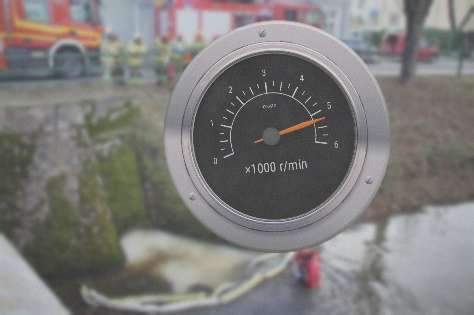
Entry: 5250 rpm
